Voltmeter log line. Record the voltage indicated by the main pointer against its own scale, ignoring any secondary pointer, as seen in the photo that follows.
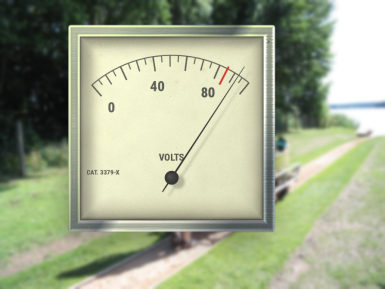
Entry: 92.5 V
